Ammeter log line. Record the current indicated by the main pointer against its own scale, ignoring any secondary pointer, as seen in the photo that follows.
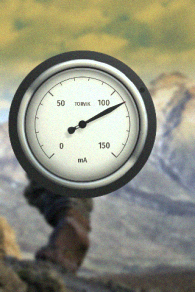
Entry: 110 mA
